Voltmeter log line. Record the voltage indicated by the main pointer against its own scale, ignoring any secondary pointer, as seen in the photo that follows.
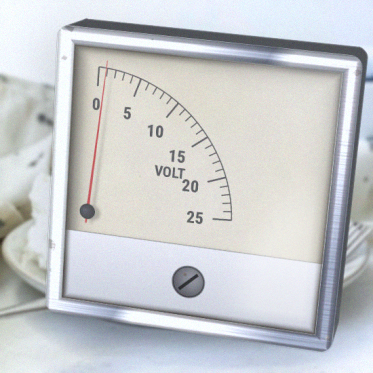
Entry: 1 V
